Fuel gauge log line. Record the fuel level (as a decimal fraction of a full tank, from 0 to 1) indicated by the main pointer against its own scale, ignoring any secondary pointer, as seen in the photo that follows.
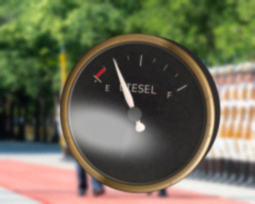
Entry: 0.25
